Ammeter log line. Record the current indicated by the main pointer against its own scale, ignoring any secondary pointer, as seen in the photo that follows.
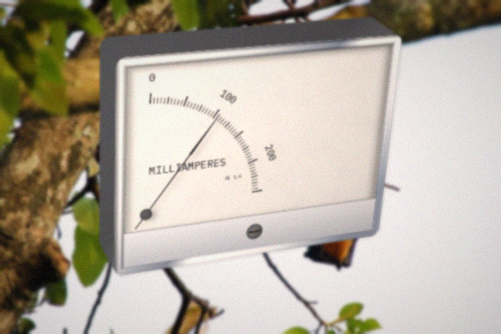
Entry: 100 mA
